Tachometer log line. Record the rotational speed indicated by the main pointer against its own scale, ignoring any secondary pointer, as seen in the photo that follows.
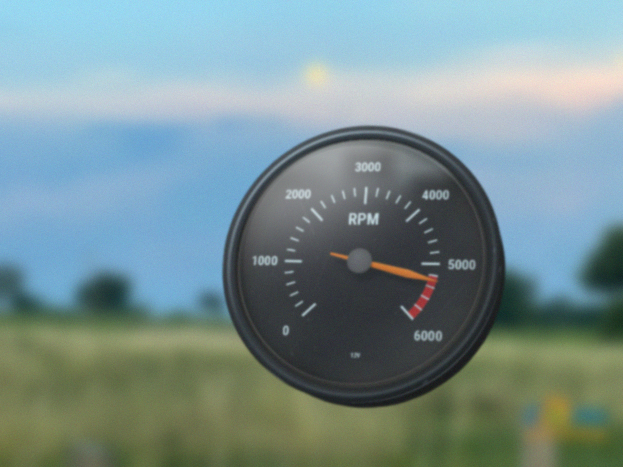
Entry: 5300 rpm
